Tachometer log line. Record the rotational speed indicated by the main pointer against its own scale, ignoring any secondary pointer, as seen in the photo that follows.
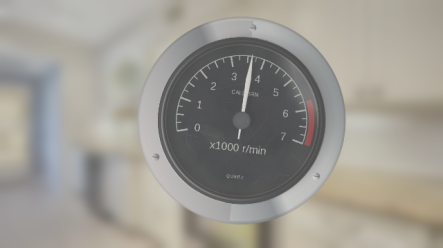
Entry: 3625 rpm
